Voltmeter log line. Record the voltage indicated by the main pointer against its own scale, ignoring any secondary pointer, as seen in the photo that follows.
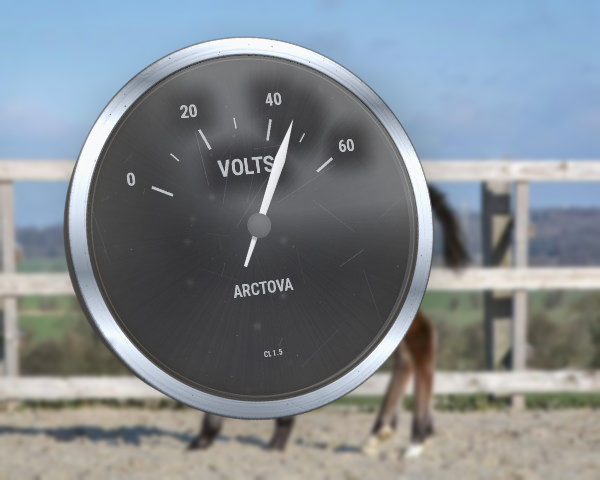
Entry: 45 V
